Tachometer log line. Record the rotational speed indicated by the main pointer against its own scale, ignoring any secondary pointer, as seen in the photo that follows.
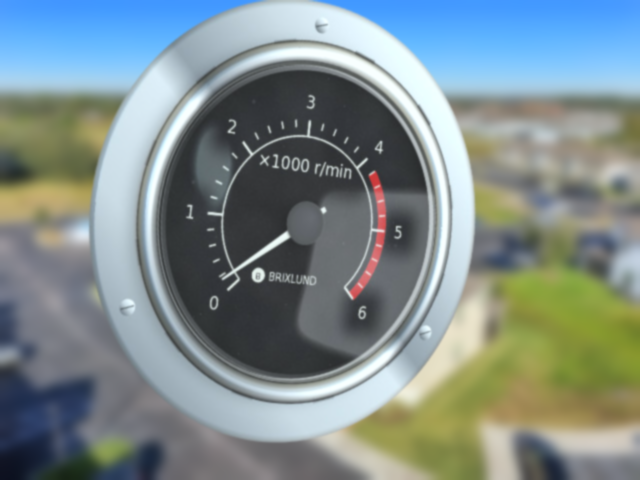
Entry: 200 rpm
